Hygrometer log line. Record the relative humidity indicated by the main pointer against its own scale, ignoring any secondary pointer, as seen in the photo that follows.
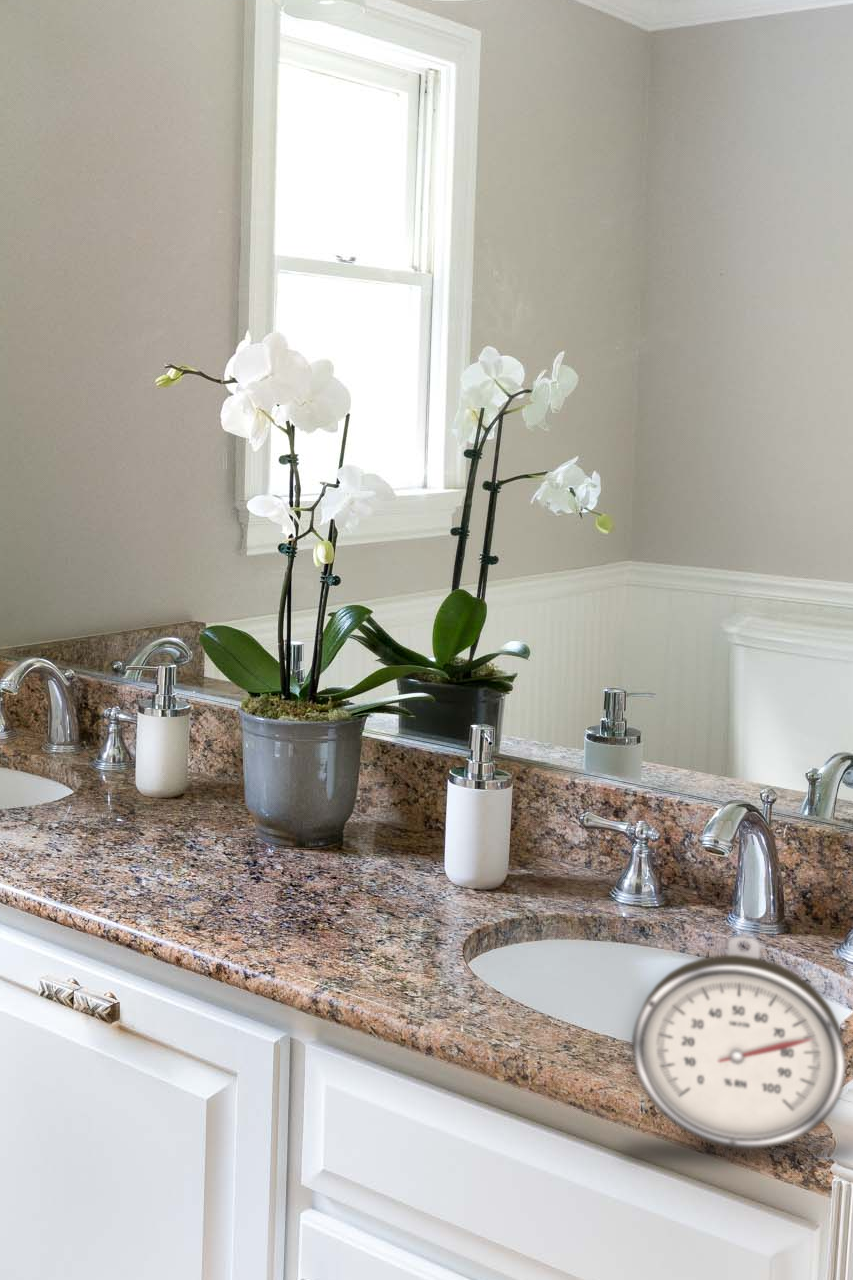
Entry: 75 %
